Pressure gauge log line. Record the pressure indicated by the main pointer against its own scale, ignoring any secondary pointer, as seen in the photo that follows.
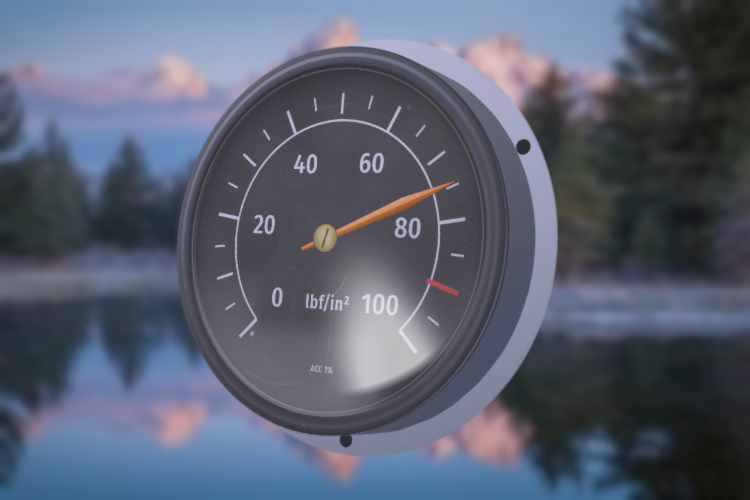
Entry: 75 psi
